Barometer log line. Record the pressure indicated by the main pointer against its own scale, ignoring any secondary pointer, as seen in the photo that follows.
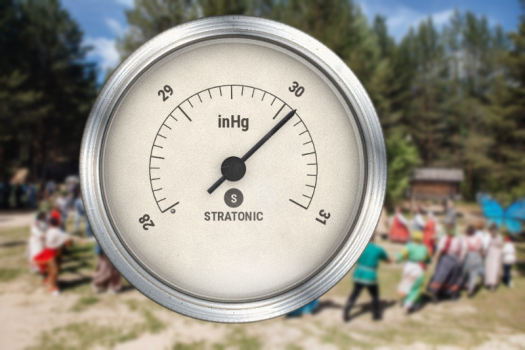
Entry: 30.1 inHg
